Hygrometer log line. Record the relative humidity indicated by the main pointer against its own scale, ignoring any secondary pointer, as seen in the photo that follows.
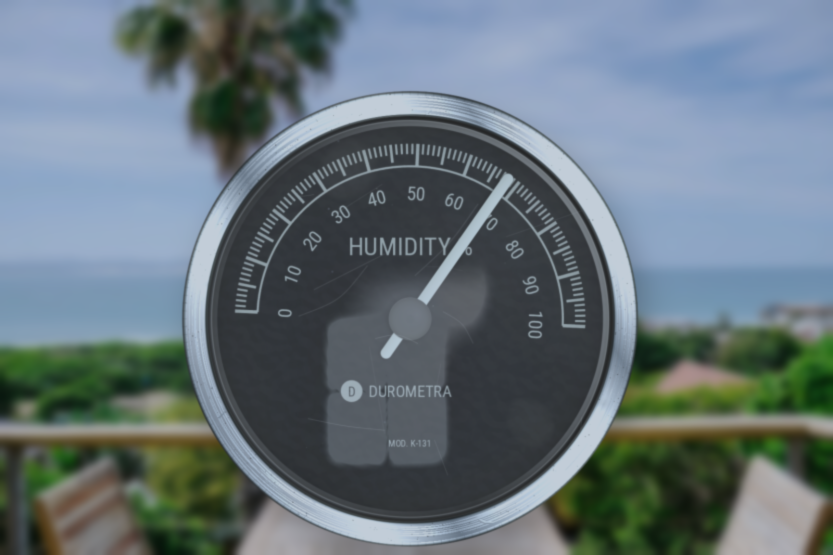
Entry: 68 %
